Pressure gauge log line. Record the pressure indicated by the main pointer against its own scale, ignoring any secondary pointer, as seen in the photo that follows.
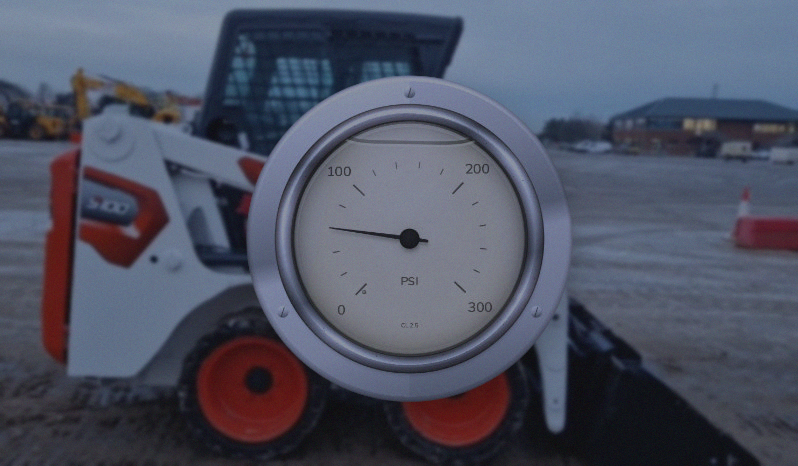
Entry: 60 psi
